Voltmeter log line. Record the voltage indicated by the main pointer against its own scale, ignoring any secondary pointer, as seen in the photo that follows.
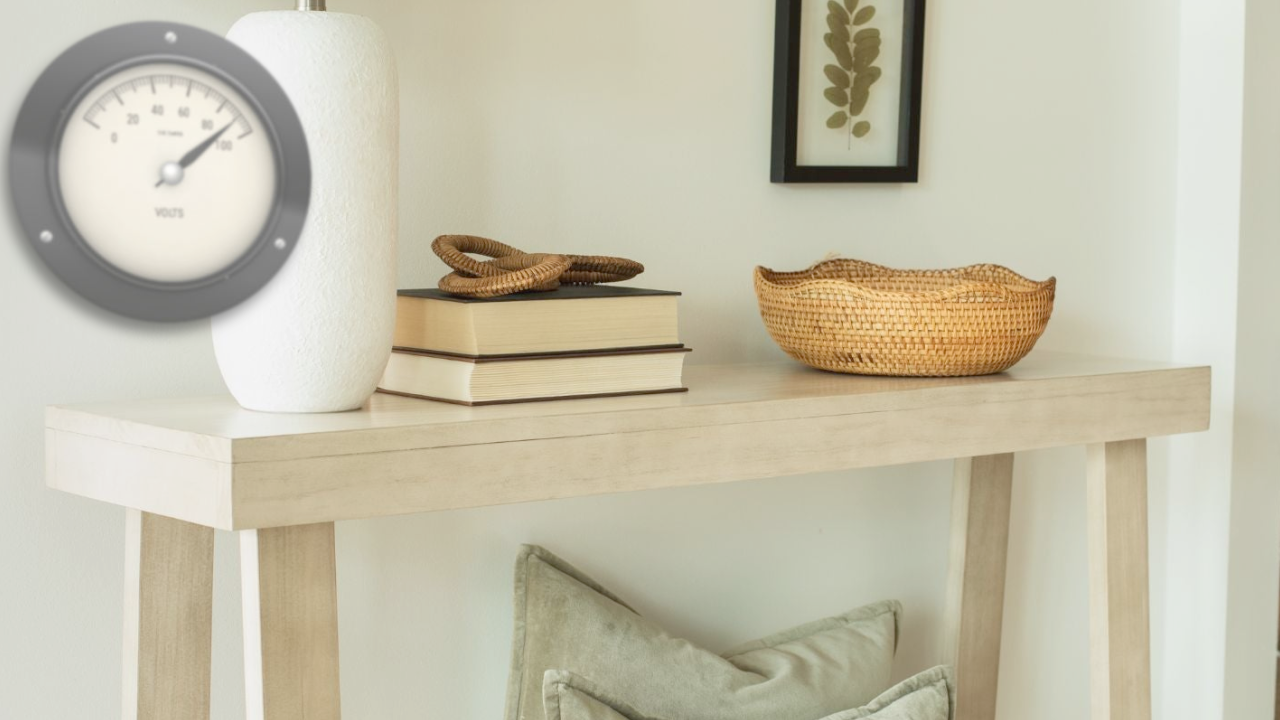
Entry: 90 V
